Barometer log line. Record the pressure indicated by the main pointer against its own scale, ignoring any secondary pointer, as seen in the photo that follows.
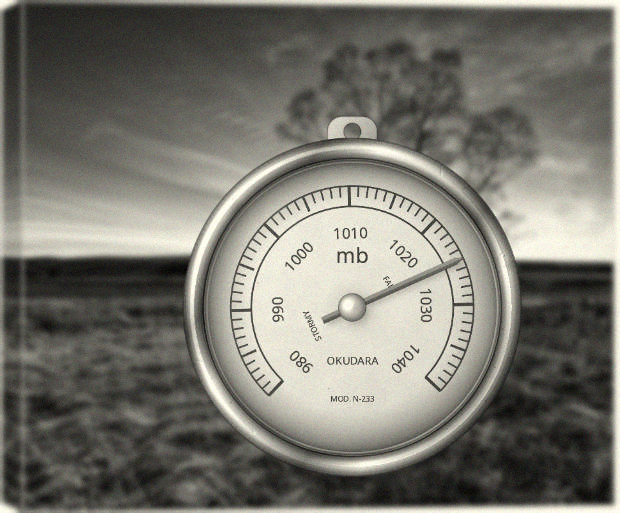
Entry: 1025 mbar
